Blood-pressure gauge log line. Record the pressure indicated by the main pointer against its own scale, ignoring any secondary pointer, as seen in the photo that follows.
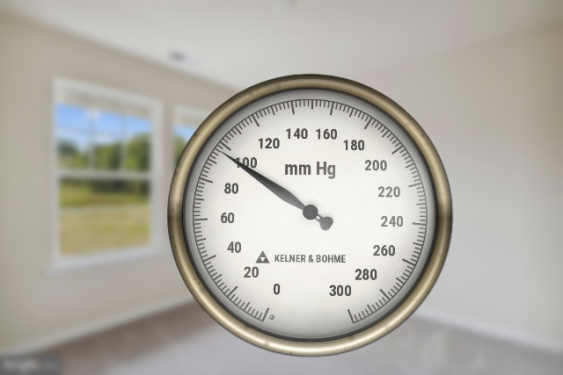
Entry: 96 mmHg
